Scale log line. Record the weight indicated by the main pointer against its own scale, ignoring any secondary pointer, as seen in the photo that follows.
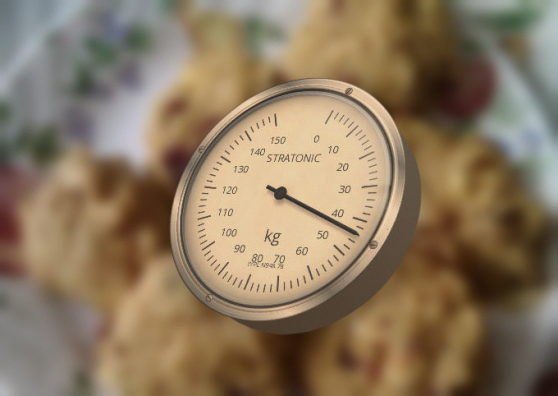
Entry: 44 kg
